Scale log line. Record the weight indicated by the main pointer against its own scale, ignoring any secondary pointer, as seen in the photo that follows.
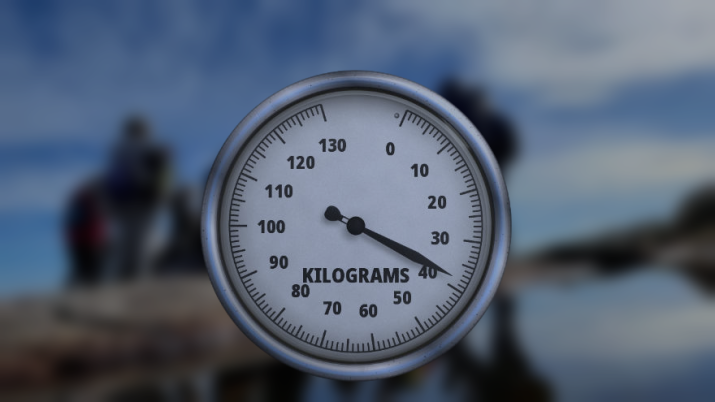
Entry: 38 kg
